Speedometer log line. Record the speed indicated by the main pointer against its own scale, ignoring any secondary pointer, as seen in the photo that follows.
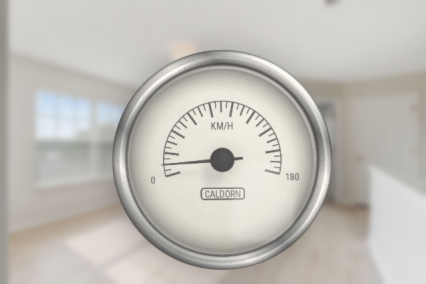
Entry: 10 km/h
